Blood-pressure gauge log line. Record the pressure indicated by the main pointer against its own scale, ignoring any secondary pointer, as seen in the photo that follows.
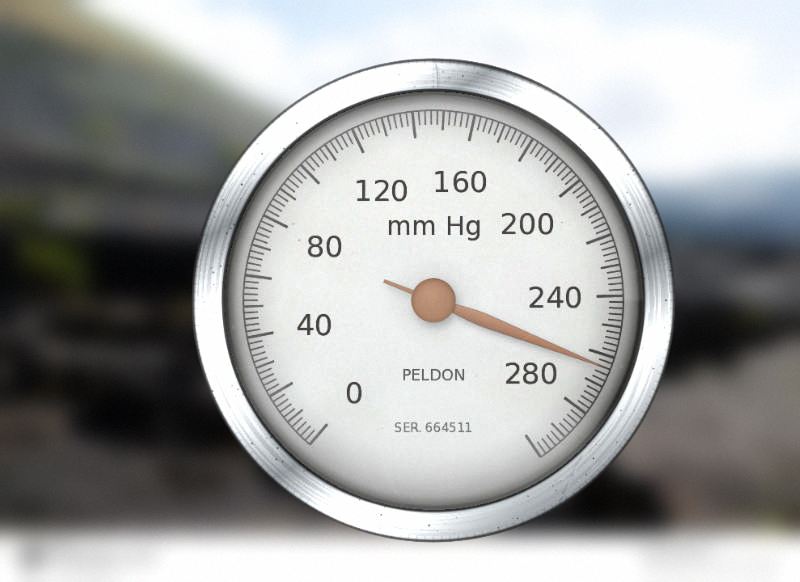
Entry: 264 mmHg
